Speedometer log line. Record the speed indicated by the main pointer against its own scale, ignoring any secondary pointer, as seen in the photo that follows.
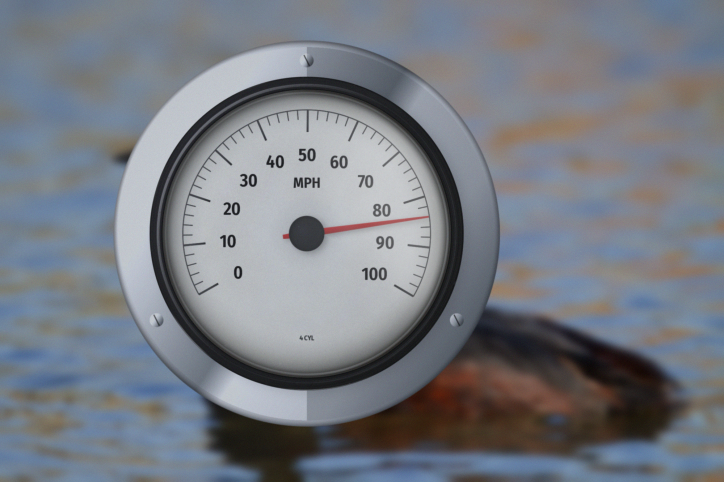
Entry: 84 mph
